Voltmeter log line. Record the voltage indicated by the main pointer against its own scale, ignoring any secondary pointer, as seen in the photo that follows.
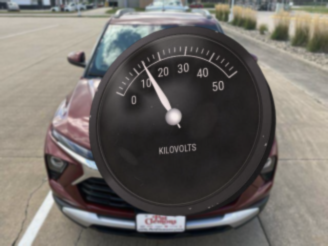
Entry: 14 kV
